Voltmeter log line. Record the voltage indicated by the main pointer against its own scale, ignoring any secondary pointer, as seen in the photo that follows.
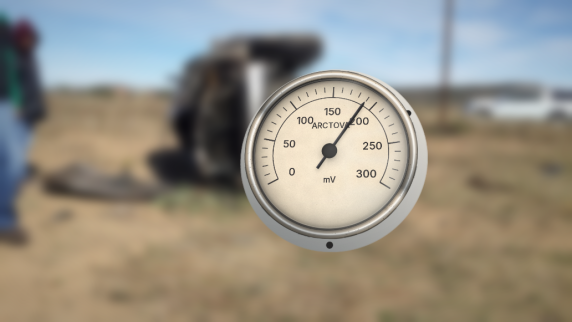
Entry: 190 mV
